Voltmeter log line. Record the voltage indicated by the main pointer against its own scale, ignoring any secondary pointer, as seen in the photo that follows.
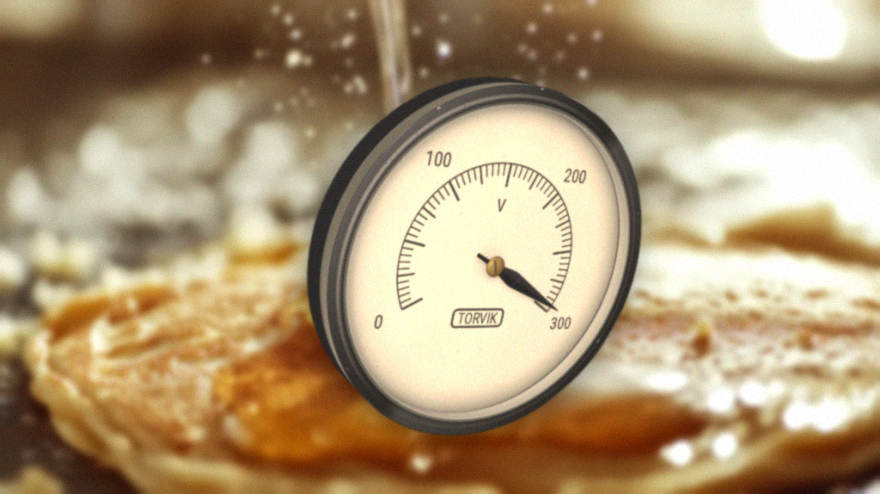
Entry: 295 V
